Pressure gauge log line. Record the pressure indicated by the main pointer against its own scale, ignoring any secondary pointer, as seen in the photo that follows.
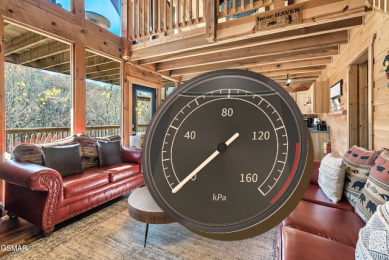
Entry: 0 kPa
